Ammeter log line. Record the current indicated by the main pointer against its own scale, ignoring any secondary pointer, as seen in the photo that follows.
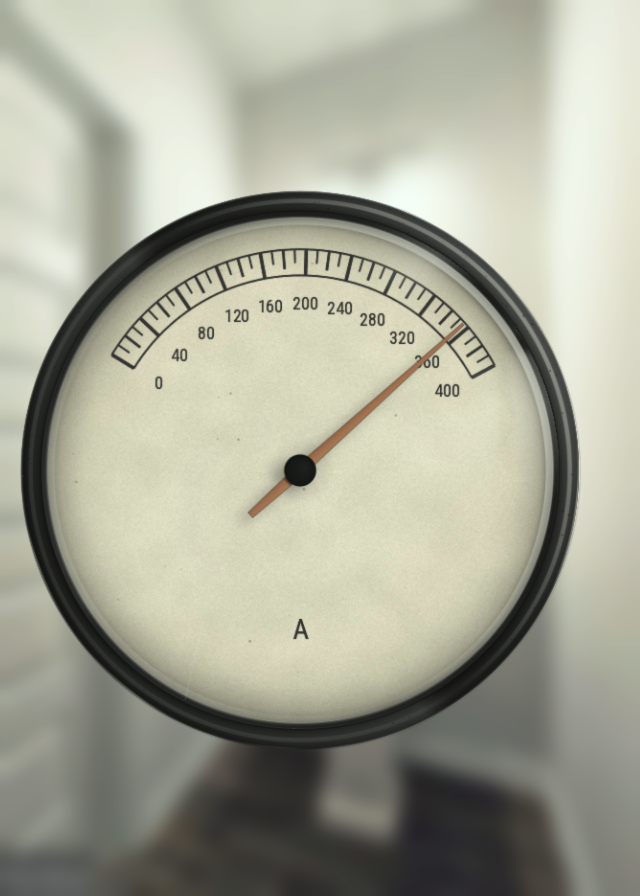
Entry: 355 A
